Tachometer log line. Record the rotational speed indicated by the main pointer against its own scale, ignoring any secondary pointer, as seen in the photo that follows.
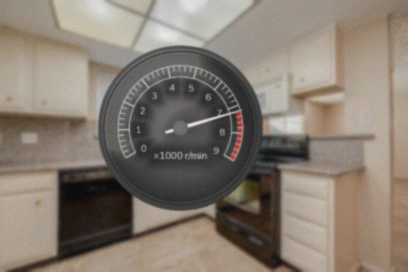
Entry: 7200 rpm
